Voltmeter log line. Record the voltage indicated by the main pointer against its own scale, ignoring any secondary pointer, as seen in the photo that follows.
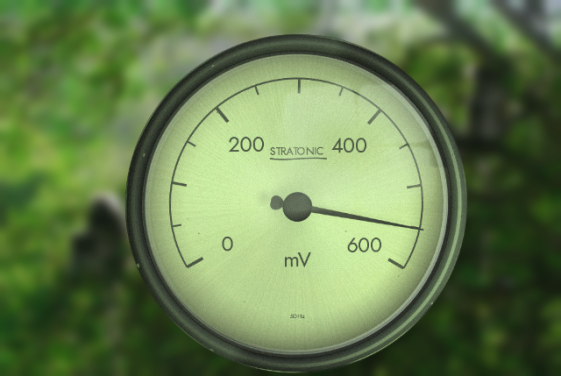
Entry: 550 mV
